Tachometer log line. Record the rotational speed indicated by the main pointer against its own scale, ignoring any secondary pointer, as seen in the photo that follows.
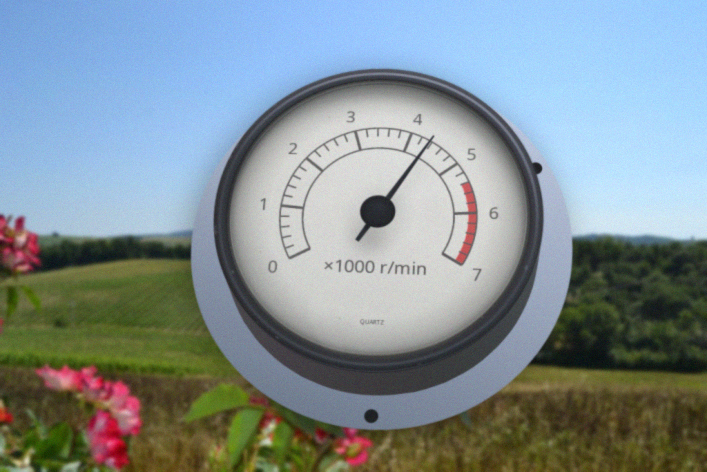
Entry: 4400 rpm
